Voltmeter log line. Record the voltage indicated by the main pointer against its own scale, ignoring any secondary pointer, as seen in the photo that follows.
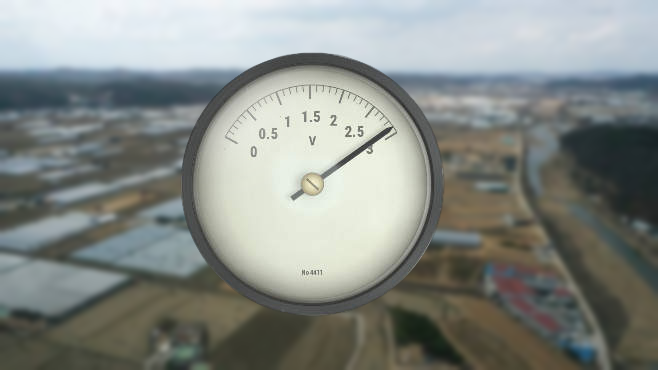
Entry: 2.9 V
